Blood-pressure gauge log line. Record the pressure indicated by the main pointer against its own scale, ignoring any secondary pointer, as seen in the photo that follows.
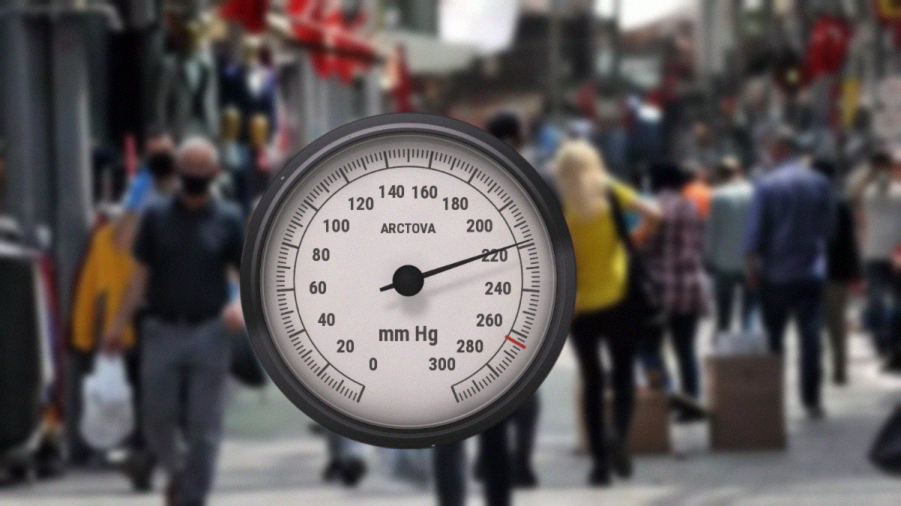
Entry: 218 mmHg
